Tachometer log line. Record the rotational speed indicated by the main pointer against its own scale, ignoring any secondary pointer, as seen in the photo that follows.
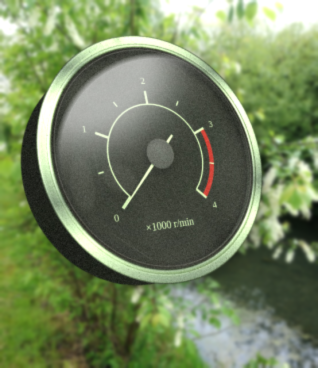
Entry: 0 rpm
